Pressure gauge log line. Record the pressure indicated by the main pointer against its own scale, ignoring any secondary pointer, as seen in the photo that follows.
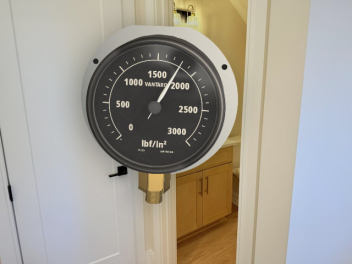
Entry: 1800 psi
